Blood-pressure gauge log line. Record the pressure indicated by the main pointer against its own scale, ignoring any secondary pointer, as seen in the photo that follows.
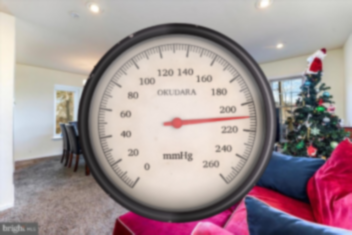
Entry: 210 mmHg
